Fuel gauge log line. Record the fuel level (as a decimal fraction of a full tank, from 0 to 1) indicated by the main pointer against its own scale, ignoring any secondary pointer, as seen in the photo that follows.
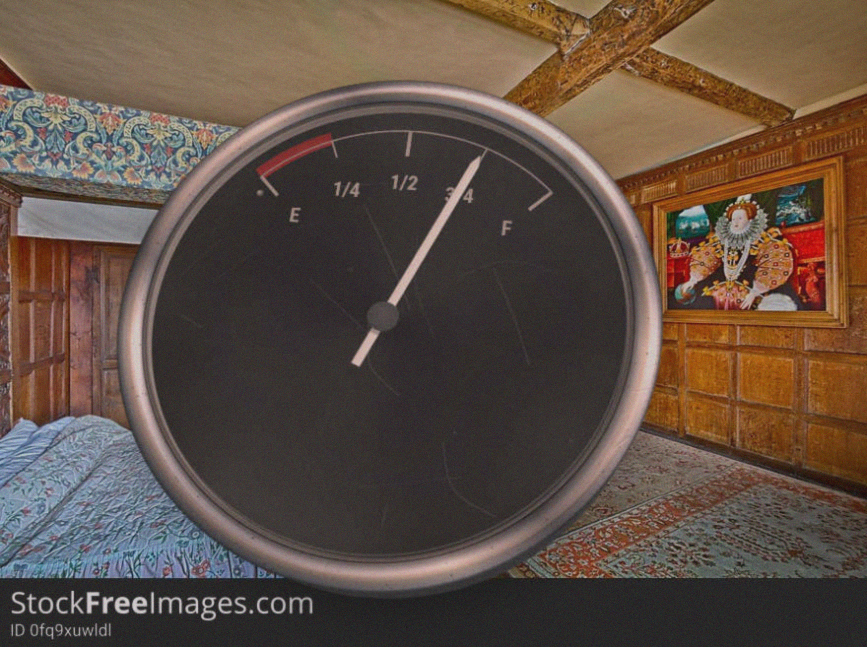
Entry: 0.75
